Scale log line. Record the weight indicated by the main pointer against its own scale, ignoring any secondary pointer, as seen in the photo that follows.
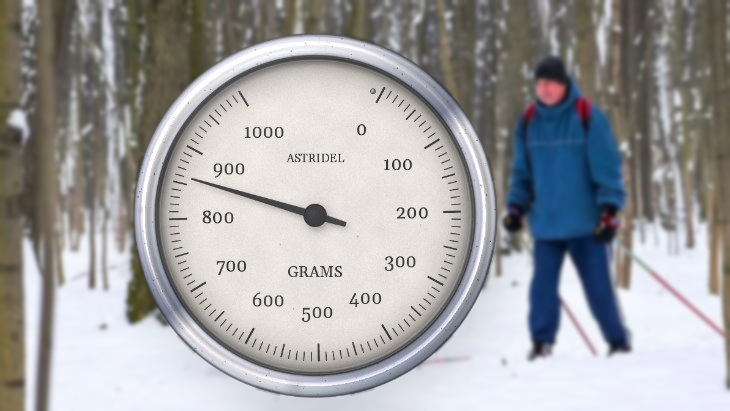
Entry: 860 g
